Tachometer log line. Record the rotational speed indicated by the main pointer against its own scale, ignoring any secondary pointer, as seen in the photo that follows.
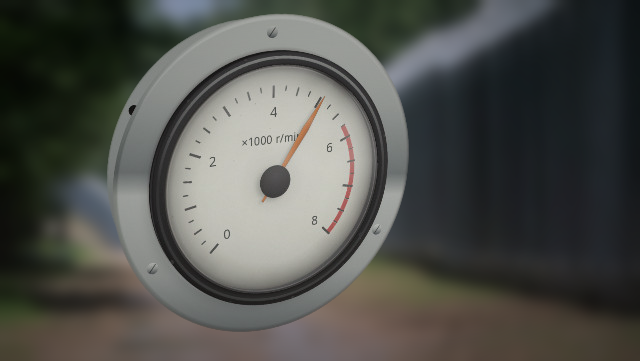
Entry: 5000 rpm
